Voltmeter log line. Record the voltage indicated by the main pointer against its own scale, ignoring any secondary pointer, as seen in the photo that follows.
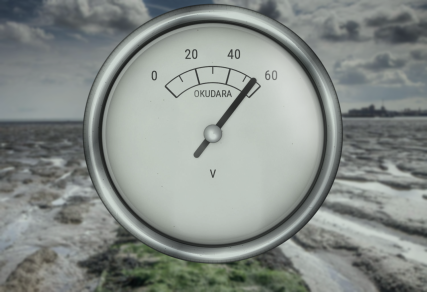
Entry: 55 V
